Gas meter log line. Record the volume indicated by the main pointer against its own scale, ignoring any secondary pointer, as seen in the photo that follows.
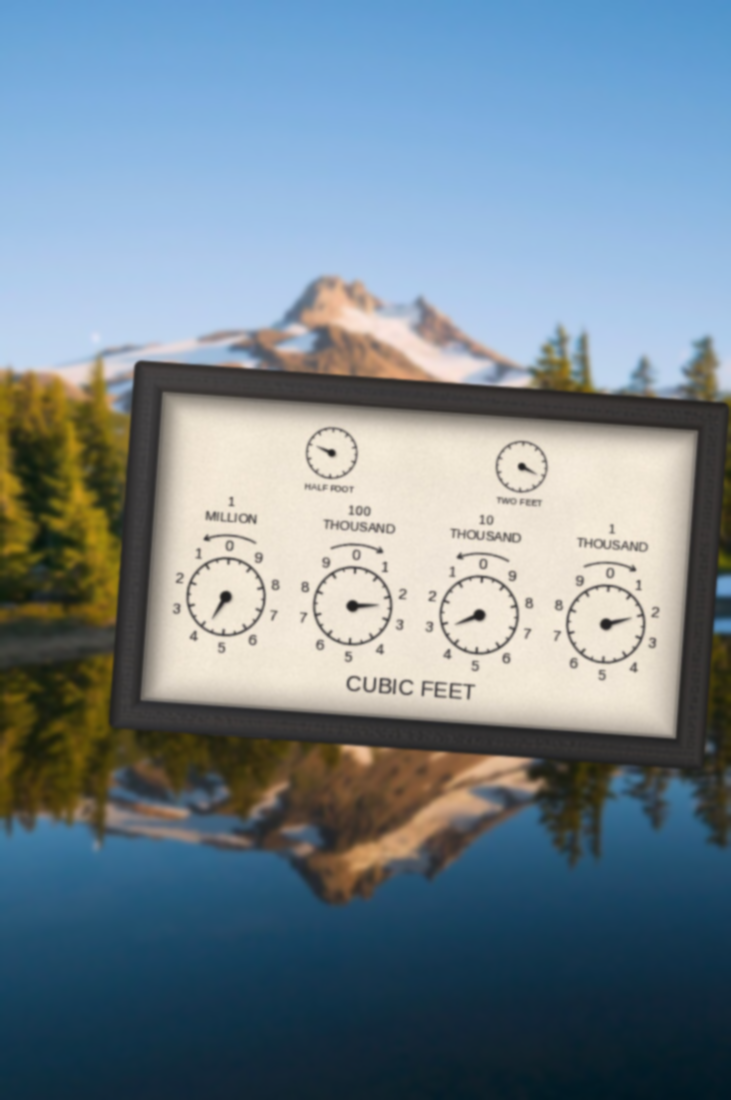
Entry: 423200 ft³
